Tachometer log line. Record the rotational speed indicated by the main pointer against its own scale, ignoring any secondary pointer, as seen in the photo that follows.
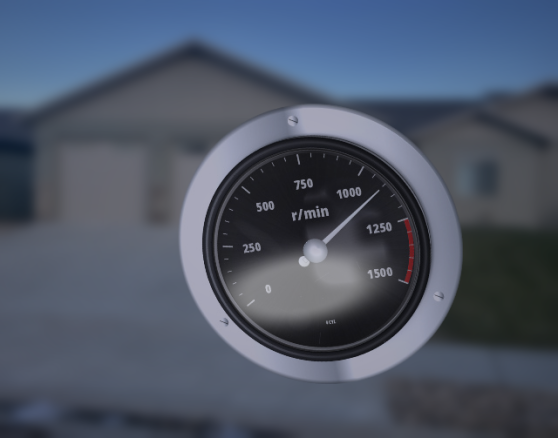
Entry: 1100 rpm
